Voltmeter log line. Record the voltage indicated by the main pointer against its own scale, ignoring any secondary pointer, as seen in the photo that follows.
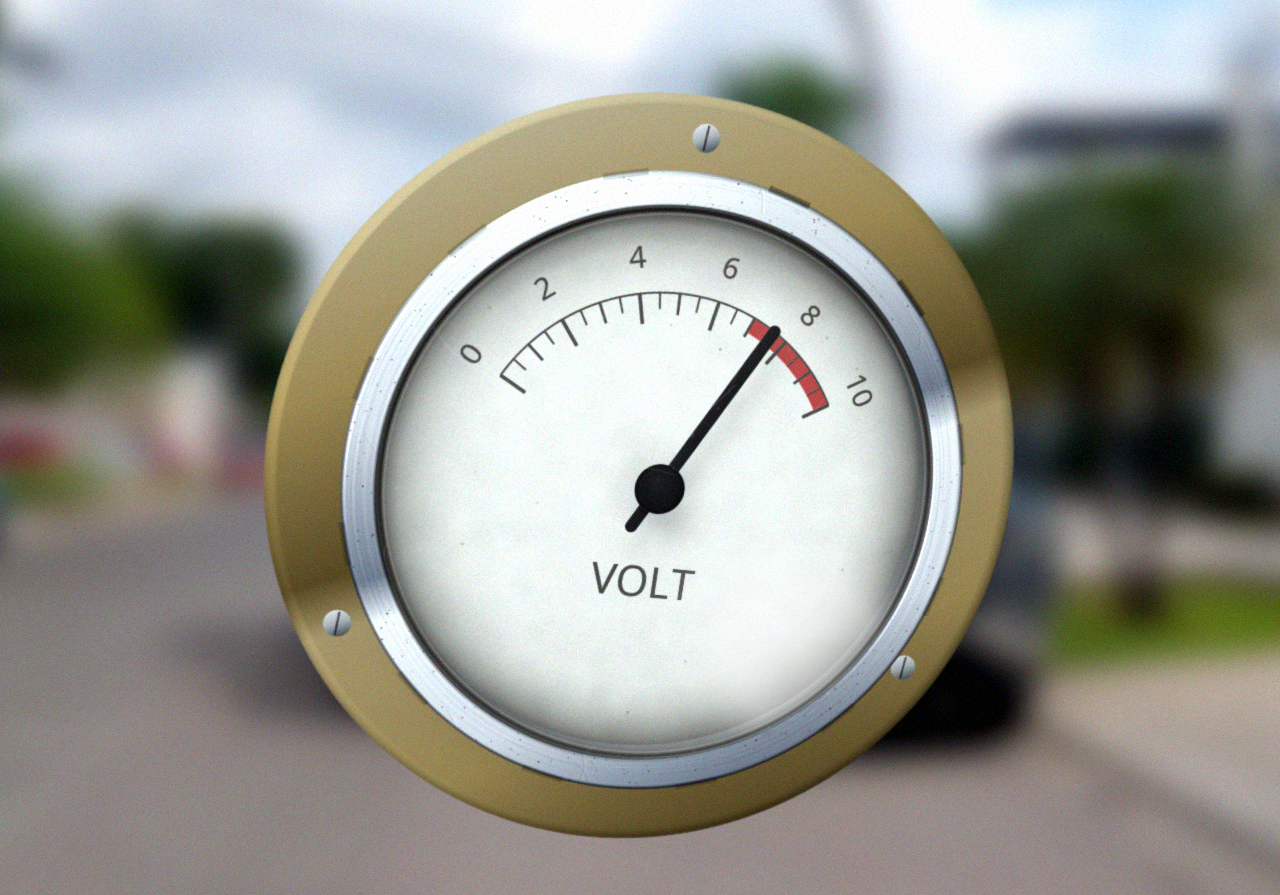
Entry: 7.5 V
